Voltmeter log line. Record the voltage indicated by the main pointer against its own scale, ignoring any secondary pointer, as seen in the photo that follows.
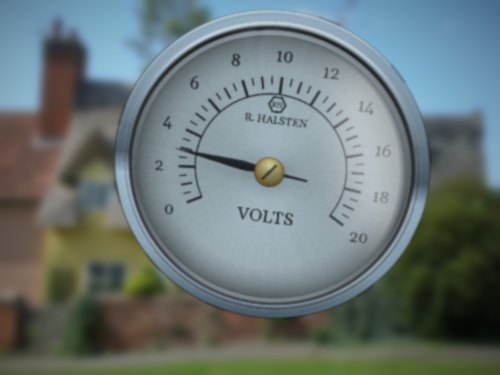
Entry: 3 V
